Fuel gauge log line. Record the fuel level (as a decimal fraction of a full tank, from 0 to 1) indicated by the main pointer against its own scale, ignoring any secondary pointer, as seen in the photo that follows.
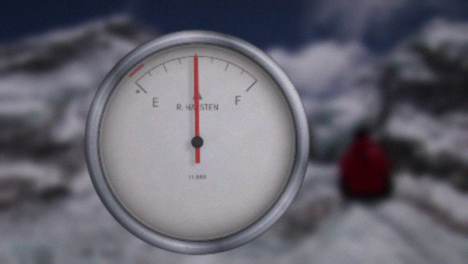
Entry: 0.5
